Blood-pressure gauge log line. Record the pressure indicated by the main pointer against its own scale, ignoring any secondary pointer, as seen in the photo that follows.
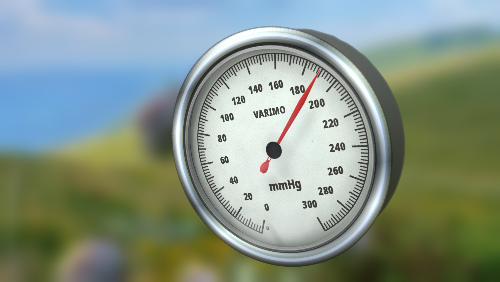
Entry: 190 mmHg
